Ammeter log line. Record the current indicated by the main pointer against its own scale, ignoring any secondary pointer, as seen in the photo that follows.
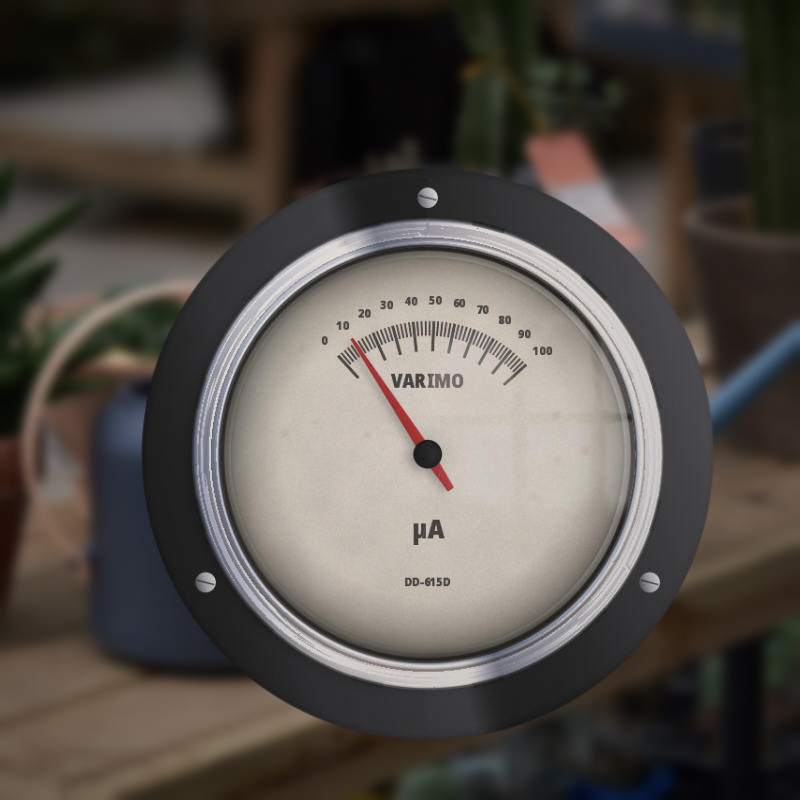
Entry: 10 µA
